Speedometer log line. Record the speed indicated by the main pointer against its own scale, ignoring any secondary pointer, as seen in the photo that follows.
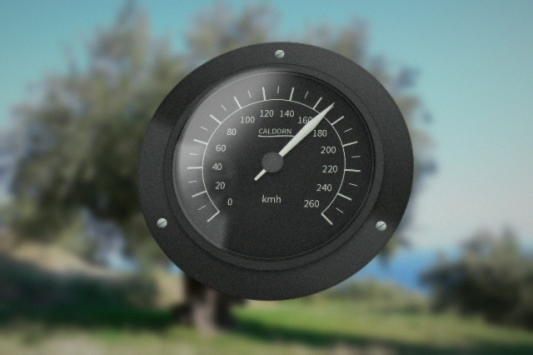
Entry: 170 km/h
